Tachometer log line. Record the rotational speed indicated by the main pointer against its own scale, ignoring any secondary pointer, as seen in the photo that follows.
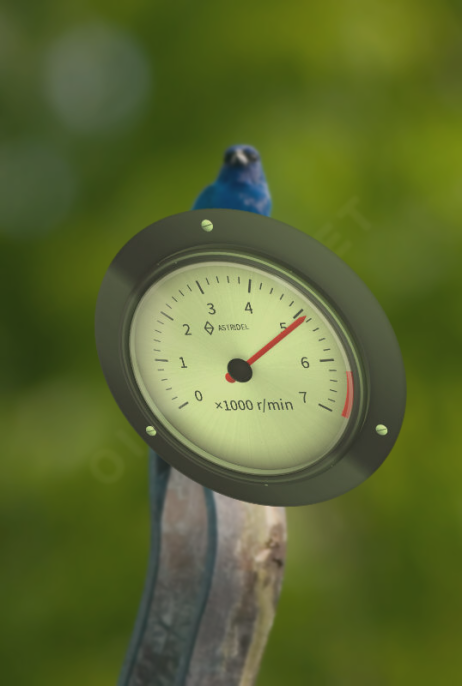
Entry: 5100 rpm
